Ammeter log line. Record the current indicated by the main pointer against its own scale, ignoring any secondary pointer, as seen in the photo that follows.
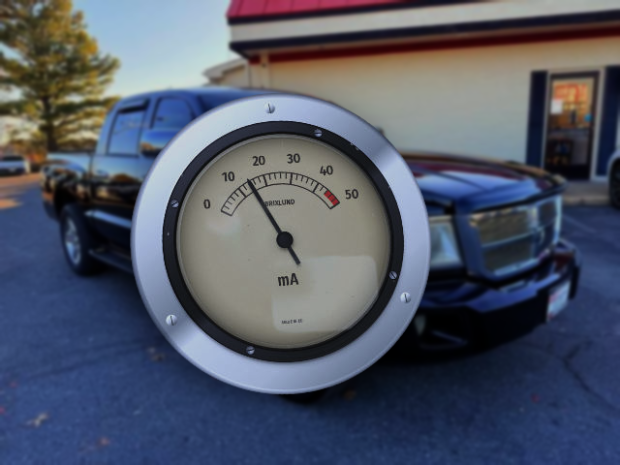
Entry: 14 mA
